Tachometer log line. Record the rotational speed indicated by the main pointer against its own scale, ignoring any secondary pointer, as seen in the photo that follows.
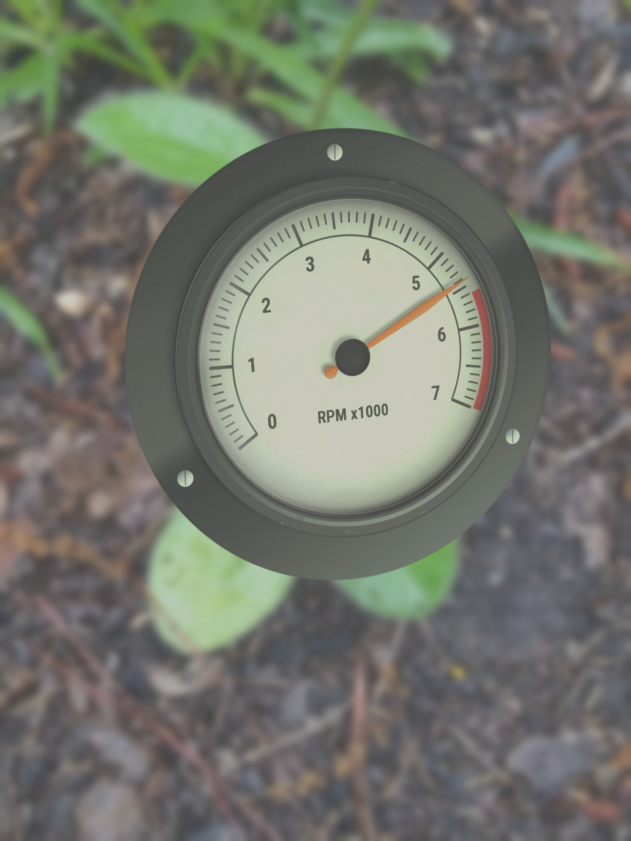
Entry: 5400 rpm
